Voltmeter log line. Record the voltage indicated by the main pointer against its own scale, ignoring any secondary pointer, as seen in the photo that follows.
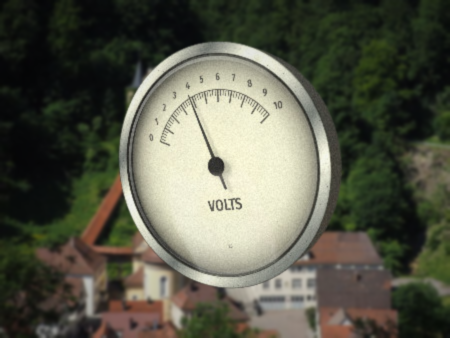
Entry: 4 V
